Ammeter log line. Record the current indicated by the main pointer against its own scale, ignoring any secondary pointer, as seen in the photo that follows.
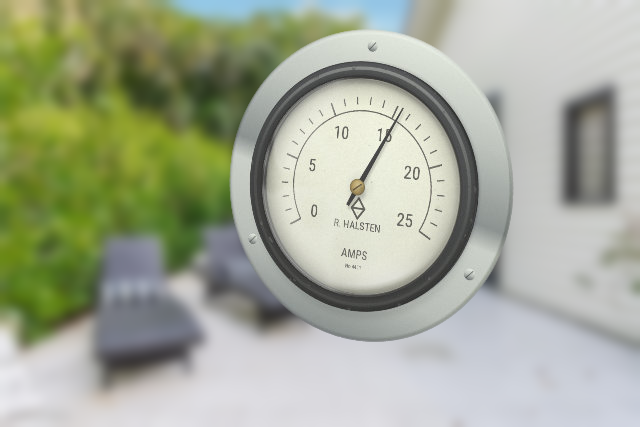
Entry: 15.5 A
